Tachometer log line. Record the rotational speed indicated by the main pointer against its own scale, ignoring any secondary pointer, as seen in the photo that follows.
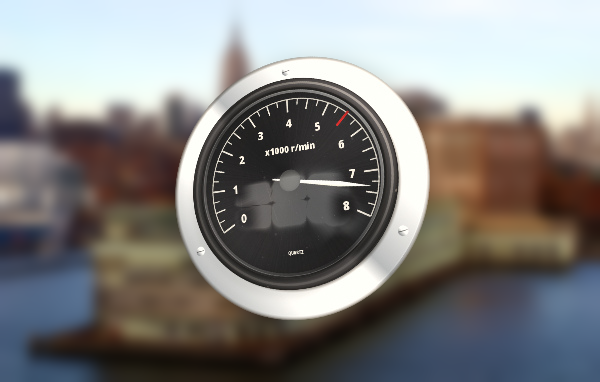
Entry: 7375 rpm
